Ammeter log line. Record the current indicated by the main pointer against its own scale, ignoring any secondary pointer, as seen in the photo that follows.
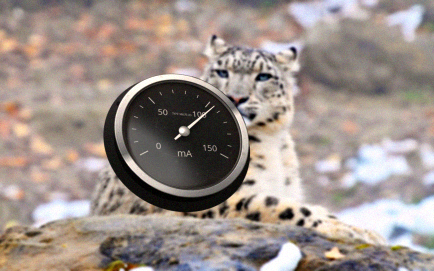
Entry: 105 mA
